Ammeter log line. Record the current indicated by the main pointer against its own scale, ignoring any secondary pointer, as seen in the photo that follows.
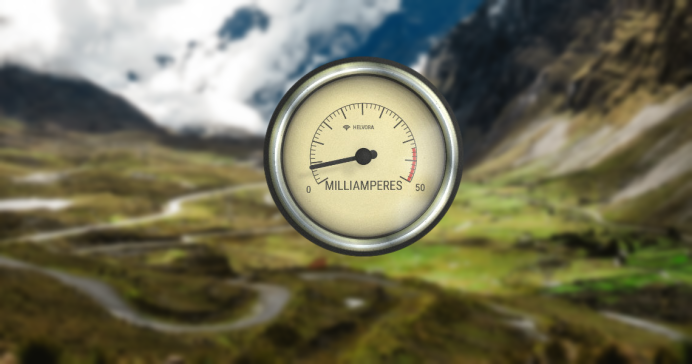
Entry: 4 mA
